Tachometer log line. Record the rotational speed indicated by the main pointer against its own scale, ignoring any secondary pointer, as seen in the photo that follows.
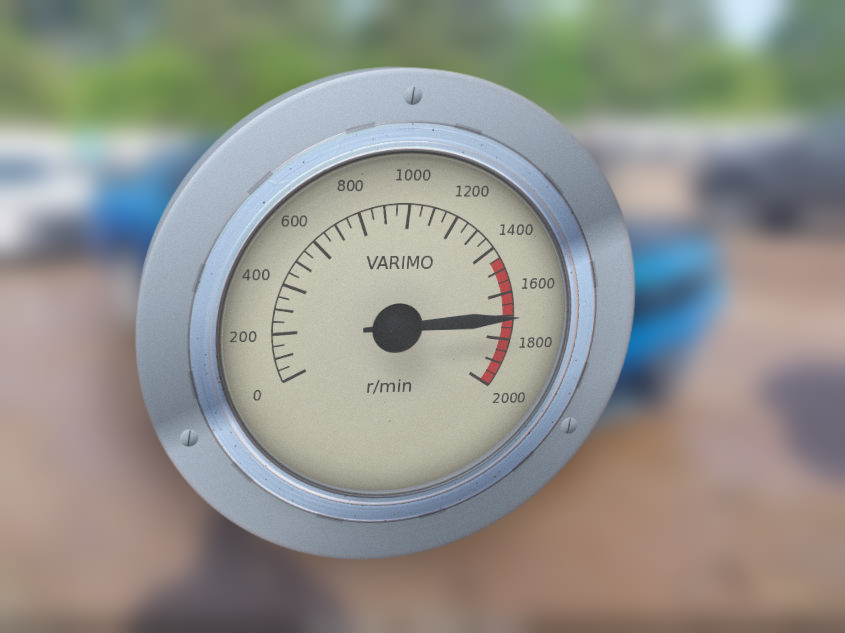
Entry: 1700 rpm
